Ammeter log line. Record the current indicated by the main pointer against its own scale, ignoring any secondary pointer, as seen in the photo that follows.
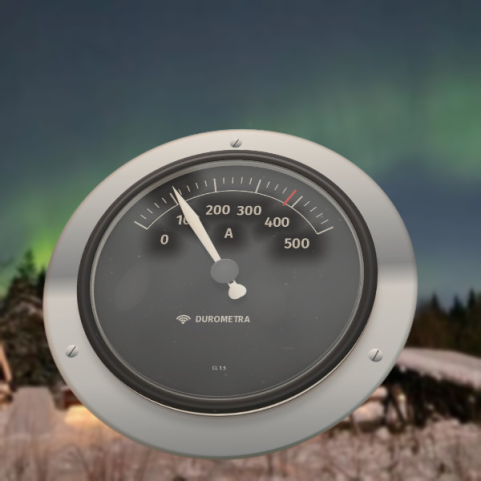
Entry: 110 A
